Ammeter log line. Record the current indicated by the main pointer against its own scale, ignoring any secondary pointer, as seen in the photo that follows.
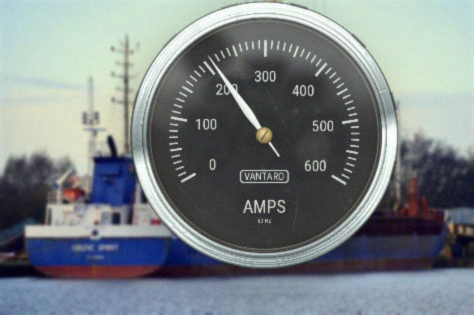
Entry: 210 A
